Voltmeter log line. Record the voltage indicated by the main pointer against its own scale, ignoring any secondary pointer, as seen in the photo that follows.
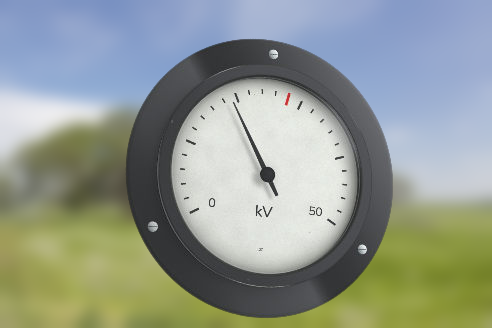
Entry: 19 kV
